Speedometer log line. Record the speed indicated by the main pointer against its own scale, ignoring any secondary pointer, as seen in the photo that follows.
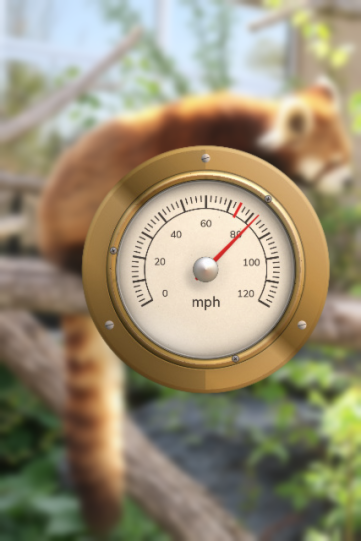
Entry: 82 mph
